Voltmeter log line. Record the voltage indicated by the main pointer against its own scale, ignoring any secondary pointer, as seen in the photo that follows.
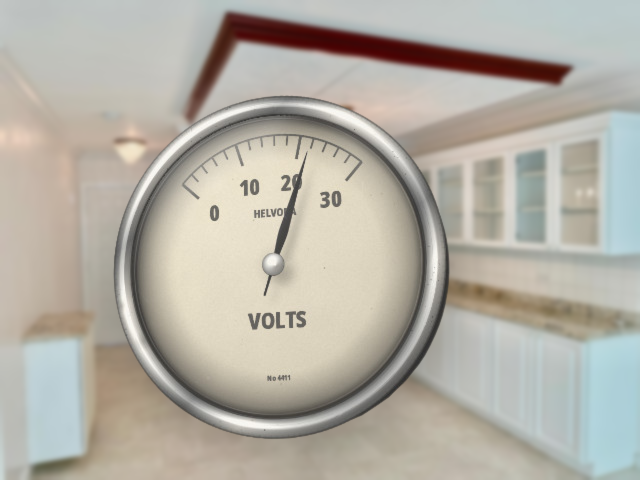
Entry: 22 V
